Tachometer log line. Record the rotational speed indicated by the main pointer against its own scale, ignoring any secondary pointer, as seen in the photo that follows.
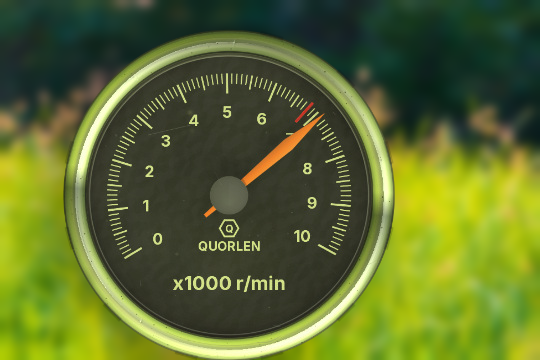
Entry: 7100 rpm
